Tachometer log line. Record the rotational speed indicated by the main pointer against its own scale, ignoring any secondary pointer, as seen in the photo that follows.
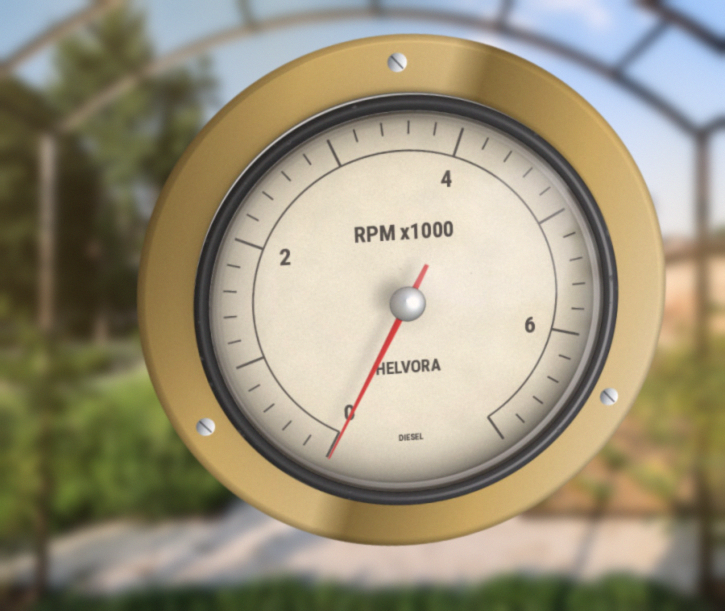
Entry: 0 rpm
